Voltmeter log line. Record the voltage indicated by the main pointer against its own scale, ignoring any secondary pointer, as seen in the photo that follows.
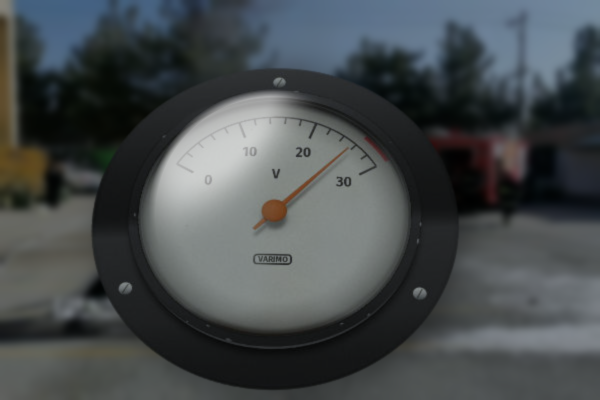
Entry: 26 V
